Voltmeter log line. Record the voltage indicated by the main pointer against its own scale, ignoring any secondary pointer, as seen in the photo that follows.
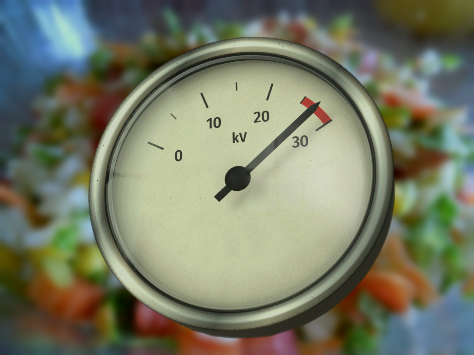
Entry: 27.5 kV
